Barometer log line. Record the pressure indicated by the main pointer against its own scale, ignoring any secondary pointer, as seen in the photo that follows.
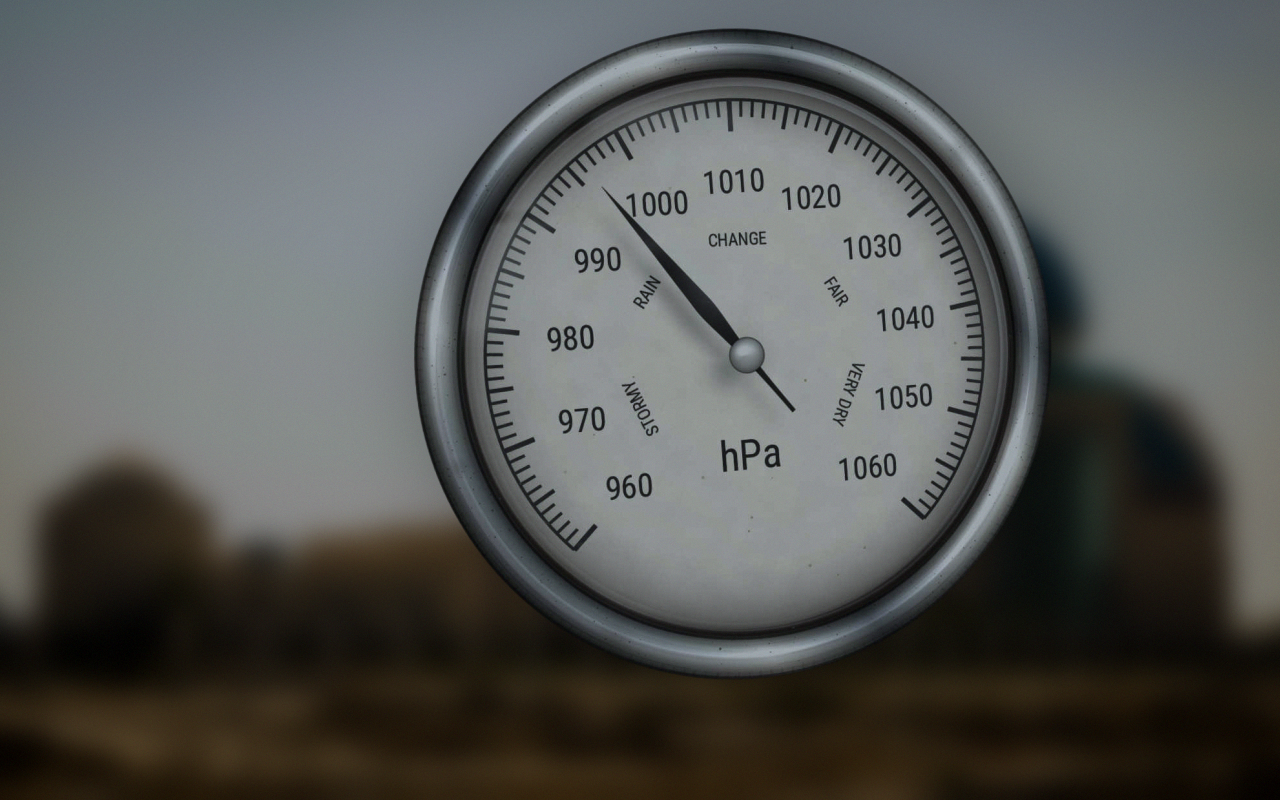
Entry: 996 hPa
